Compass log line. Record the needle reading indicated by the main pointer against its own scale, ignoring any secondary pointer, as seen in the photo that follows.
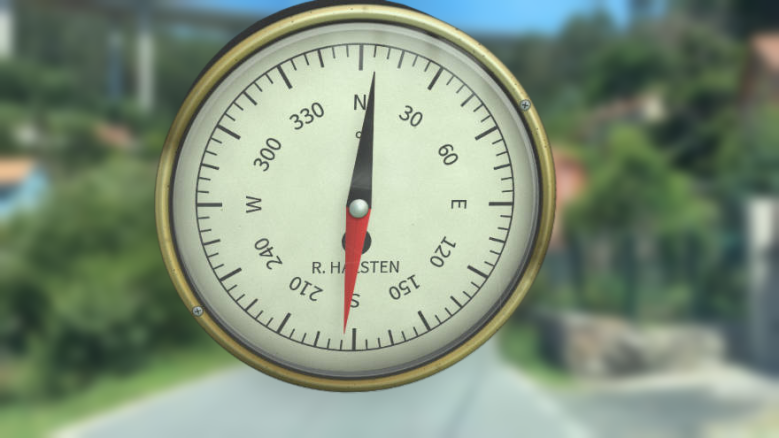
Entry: 185 °
